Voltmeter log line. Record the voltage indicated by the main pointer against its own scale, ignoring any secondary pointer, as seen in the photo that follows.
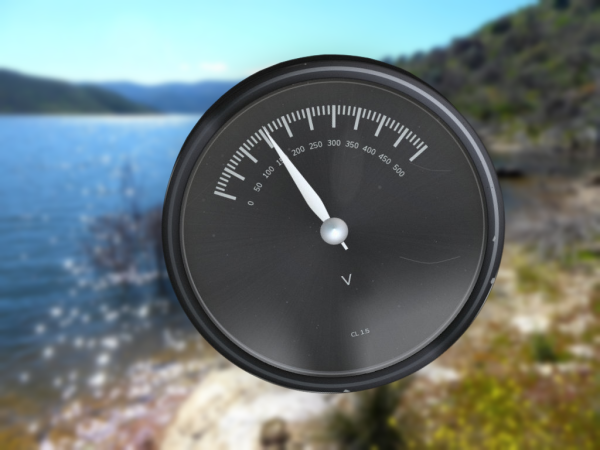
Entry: 160 V
